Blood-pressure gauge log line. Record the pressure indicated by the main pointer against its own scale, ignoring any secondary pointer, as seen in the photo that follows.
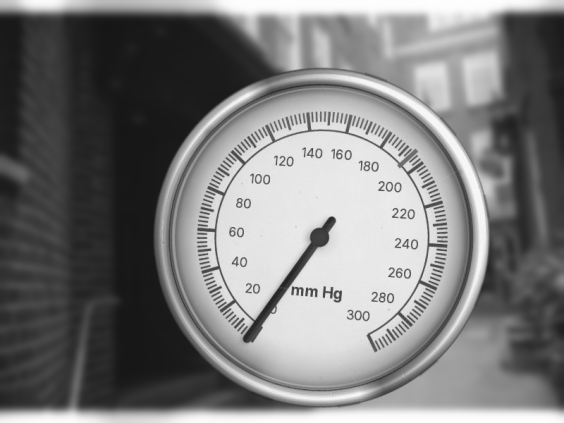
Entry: 2 mmHg
